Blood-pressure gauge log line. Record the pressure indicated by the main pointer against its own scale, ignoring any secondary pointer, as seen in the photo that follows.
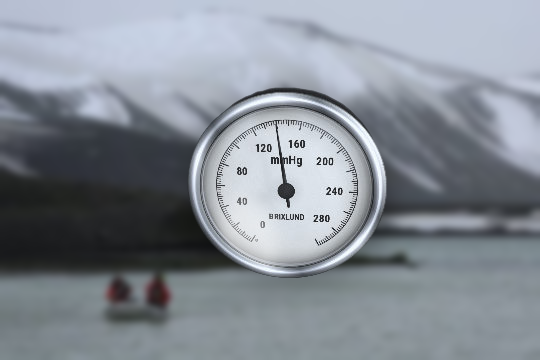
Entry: 140 mmHg
